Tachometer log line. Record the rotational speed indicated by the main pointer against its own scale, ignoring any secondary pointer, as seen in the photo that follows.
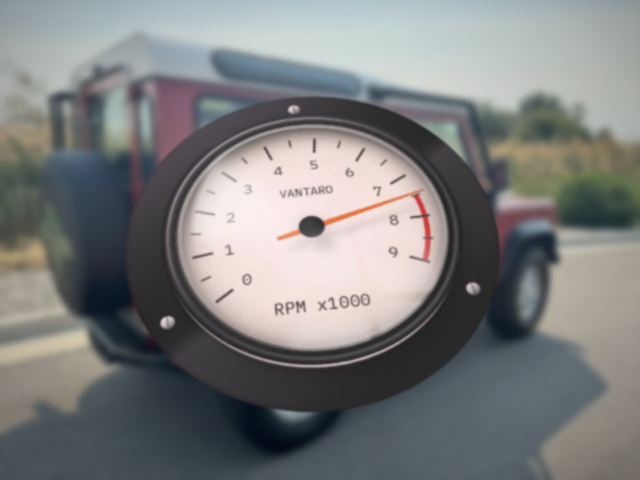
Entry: 7500 rpm
